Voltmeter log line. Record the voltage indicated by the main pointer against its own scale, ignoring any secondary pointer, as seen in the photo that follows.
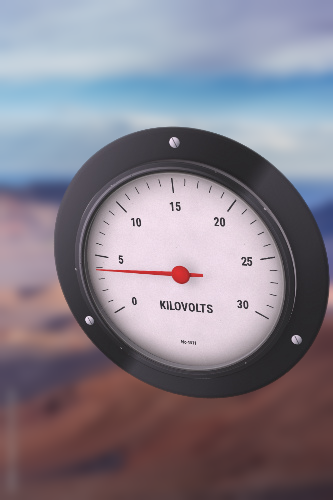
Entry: 4 kV
